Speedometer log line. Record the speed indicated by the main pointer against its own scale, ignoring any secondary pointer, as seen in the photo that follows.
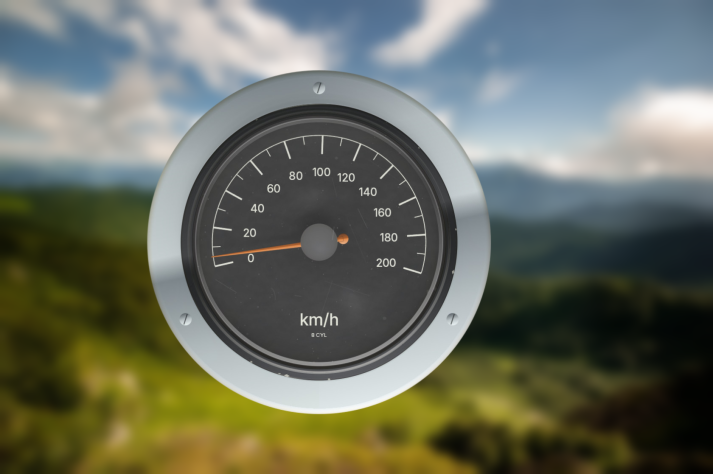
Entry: 5 km/h
